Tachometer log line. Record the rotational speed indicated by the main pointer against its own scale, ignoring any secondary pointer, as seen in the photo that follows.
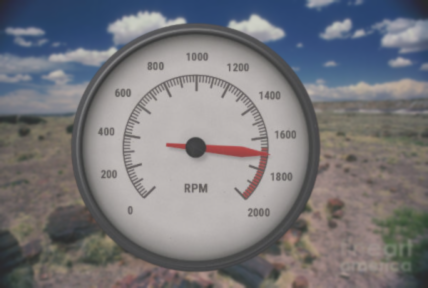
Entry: 1700 rpm
